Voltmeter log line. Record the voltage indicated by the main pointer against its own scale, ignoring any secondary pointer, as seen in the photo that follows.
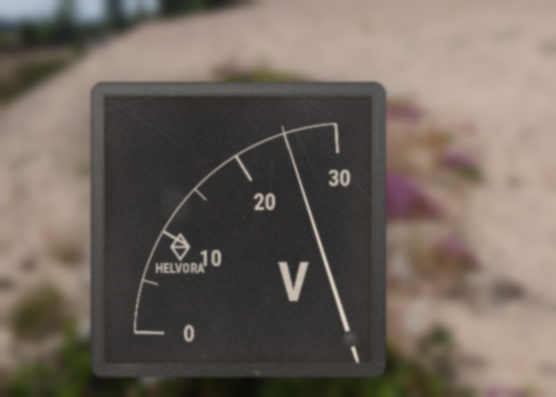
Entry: 25 V
